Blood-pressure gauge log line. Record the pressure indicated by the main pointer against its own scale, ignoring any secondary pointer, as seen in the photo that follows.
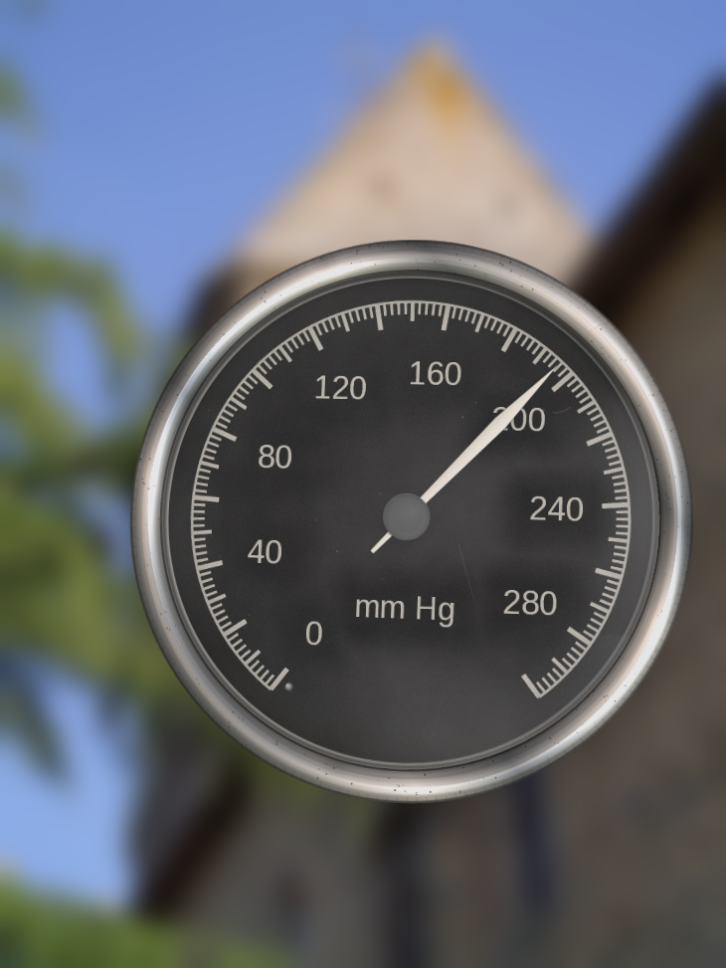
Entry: 196 mmHg
